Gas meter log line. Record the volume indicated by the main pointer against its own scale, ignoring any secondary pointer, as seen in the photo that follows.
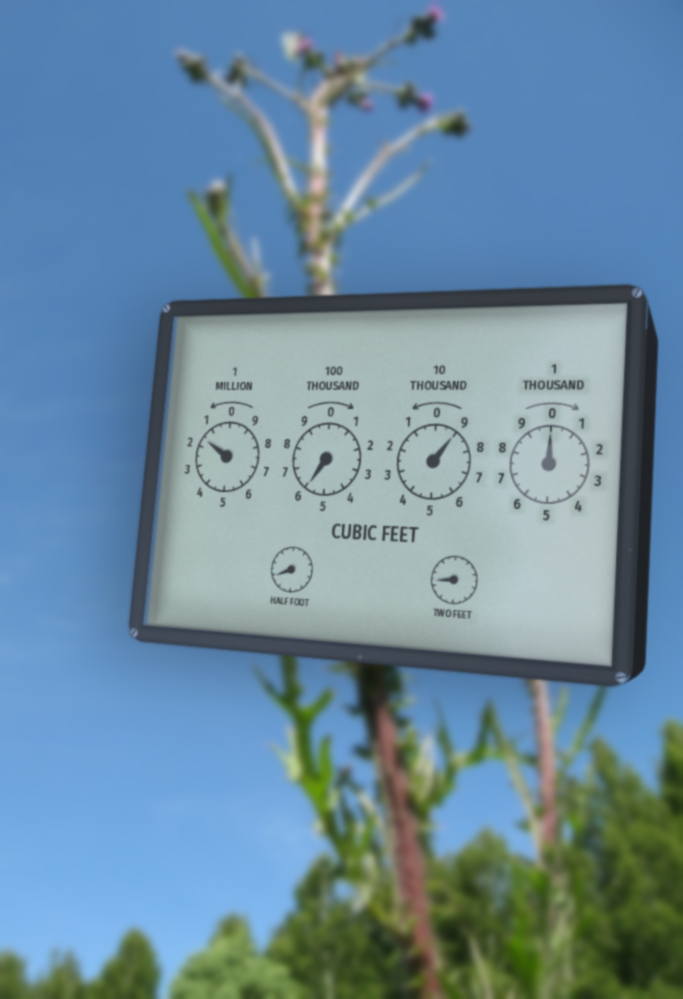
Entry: 159000 ft³
